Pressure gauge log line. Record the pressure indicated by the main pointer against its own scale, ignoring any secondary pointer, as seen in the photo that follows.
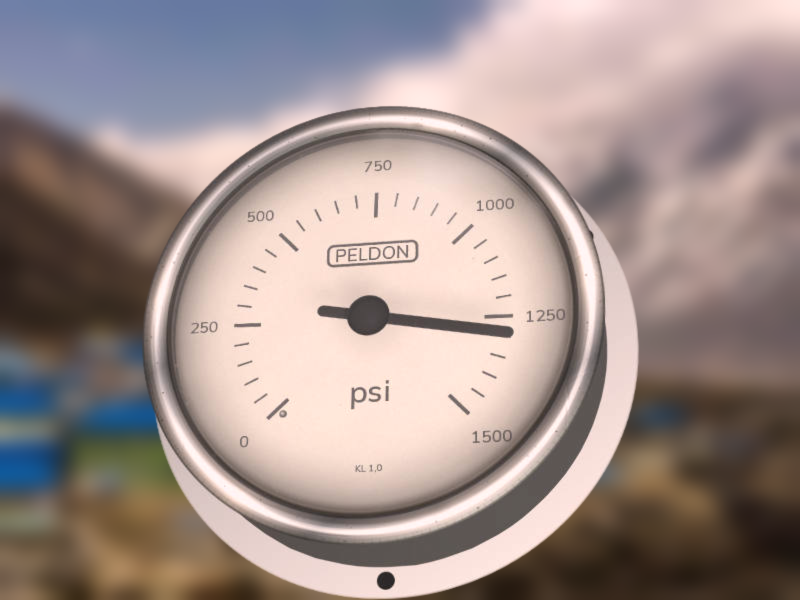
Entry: 1300 psi
